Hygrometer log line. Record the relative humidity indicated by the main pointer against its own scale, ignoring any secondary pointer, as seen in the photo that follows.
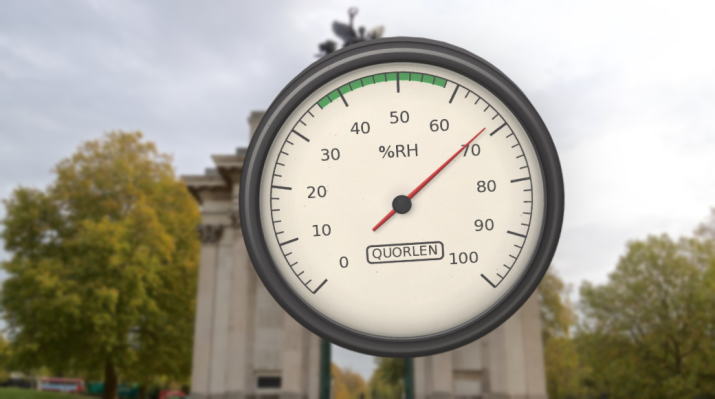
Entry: 68 %
